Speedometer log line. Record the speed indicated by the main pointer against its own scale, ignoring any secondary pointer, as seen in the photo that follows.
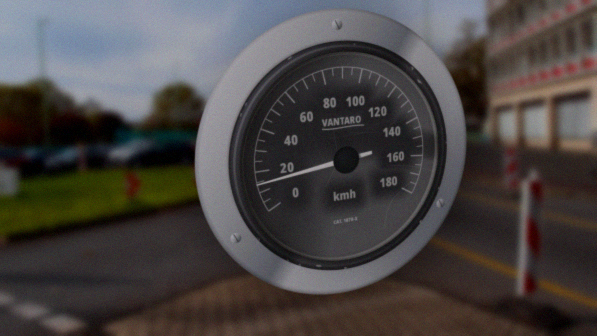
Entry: 15 km/h
